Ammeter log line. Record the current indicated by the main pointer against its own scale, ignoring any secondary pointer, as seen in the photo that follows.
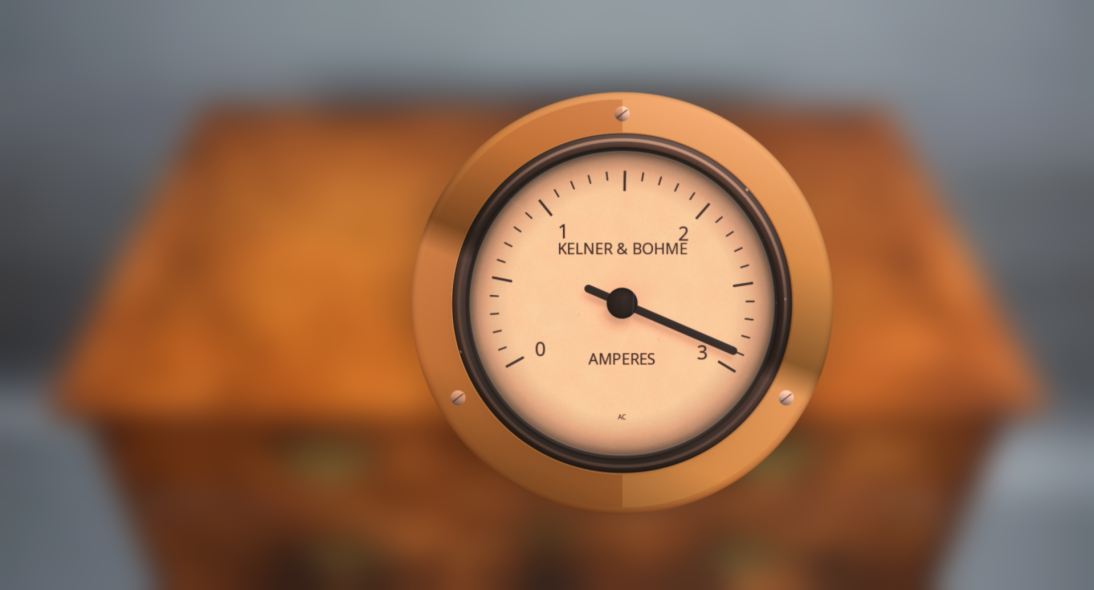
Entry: 2.9 A
